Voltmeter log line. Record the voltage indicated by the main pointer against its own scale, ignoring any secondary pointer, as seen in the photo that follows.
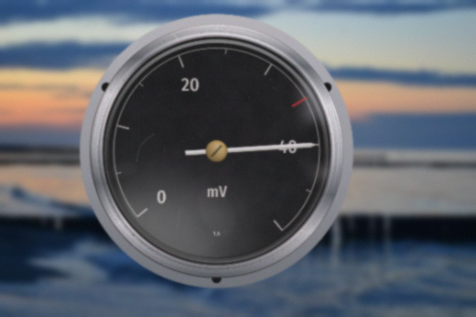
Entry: 40 mV
